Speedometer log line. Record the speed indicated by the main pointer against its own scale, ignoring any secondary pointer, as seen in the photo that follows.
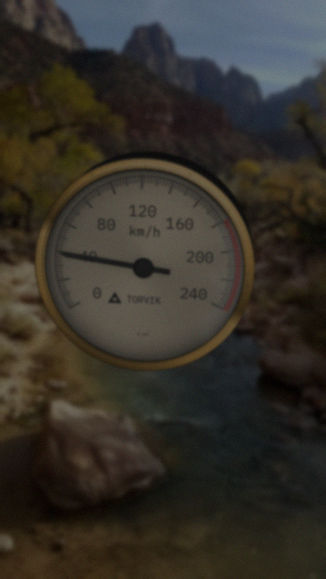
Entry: 40 km/h
